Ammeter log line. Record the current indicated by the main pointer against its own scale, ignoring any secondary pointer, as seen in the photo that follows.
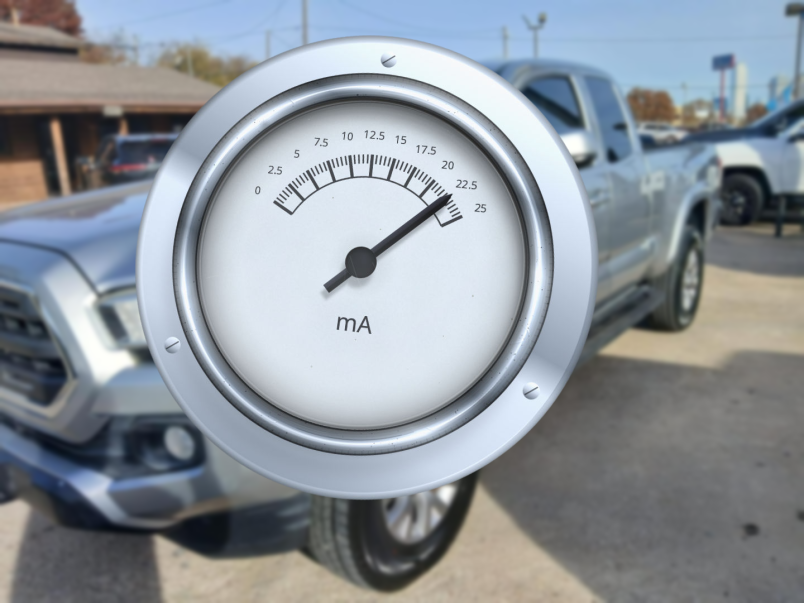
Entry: 22.5 mA
